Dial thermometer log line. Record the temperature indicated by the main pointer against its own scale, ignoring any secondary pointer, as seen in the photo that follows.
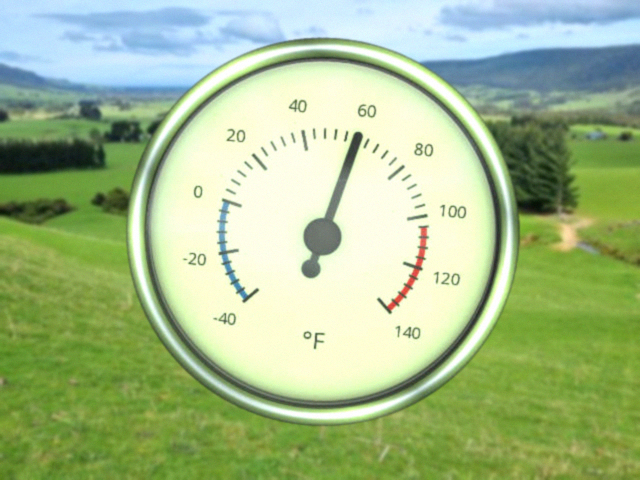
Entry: 60 °F
